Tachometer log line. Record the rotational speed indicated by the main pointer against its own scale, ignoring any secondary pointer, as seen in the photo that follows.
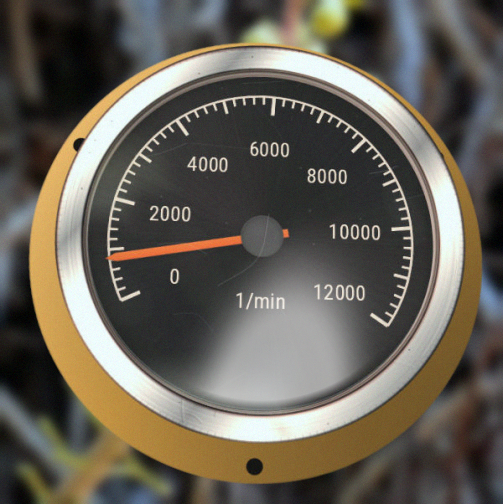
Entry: 800 rpm
